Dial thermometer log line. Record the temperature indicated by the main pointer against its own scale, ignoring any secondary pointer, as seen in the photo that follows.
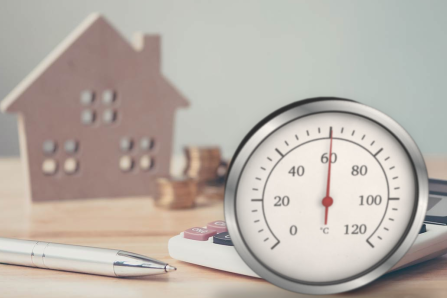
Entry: 60 °C
